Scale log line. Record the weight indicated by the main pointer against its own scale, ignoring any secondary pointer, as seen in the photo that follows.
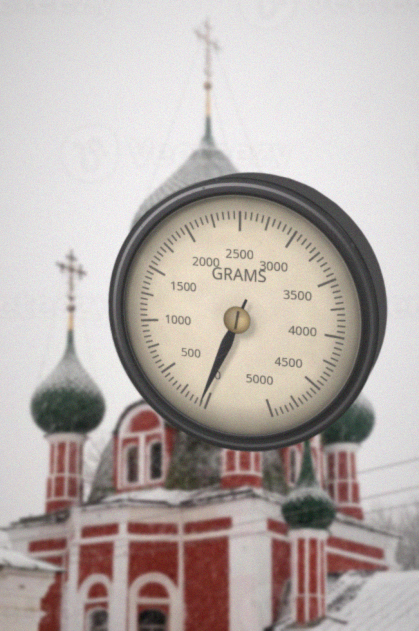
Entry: 50 g
